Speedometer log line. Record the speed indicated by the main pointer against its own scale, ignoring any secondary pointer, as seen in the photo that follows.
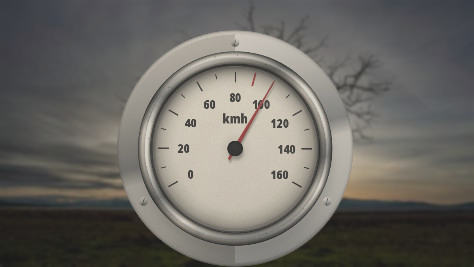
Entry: 100 km/h
